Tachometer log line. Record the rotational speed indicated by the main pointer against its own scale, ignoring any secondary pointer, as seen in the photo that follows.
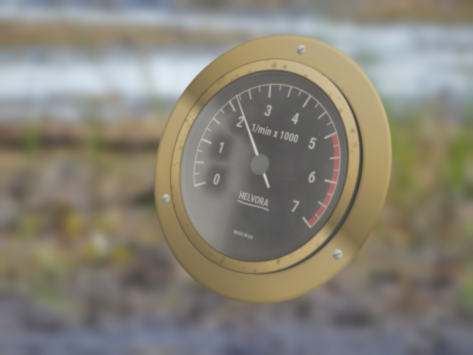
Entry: 2250 rpm
